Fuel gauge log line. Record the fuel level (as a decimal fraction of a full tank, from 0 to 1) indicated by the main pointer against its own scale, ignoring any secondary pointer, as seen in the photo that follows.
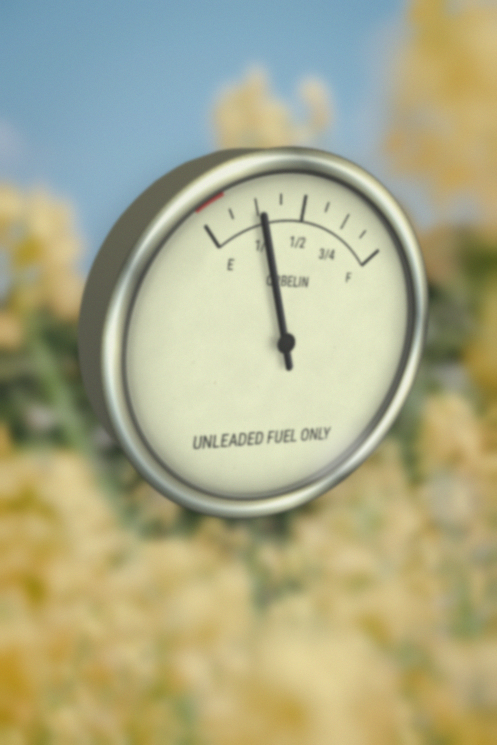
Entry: 0.25
